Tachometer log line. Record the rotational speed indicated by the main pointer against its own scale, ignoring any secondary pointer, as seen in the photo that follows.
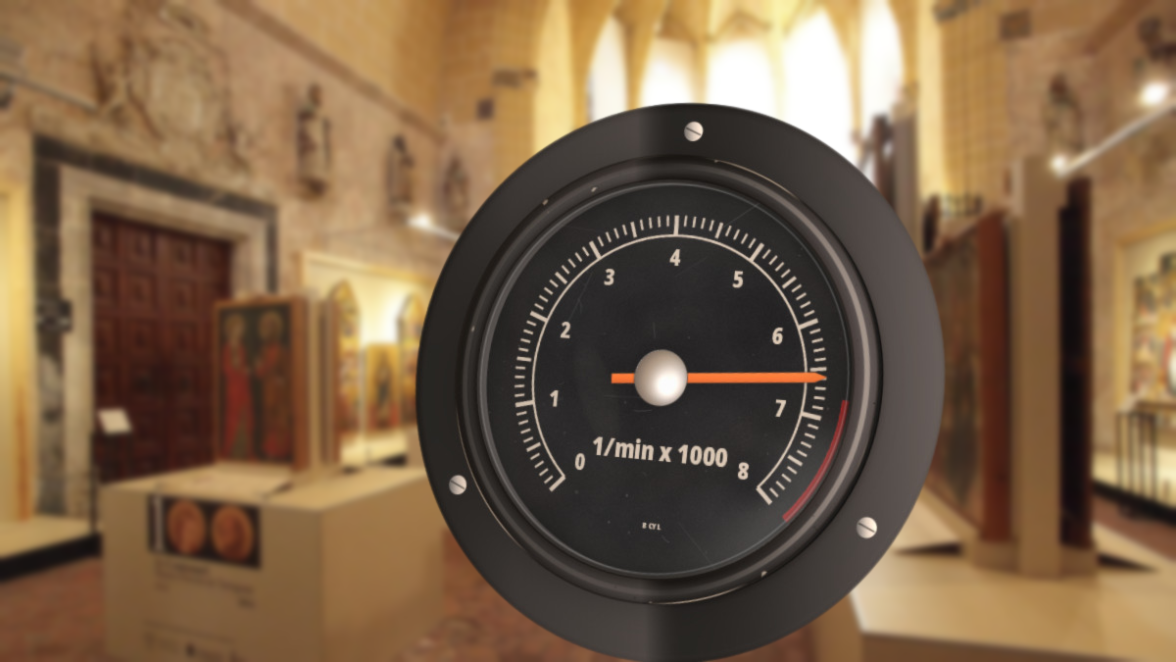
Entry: 6600 rpm
